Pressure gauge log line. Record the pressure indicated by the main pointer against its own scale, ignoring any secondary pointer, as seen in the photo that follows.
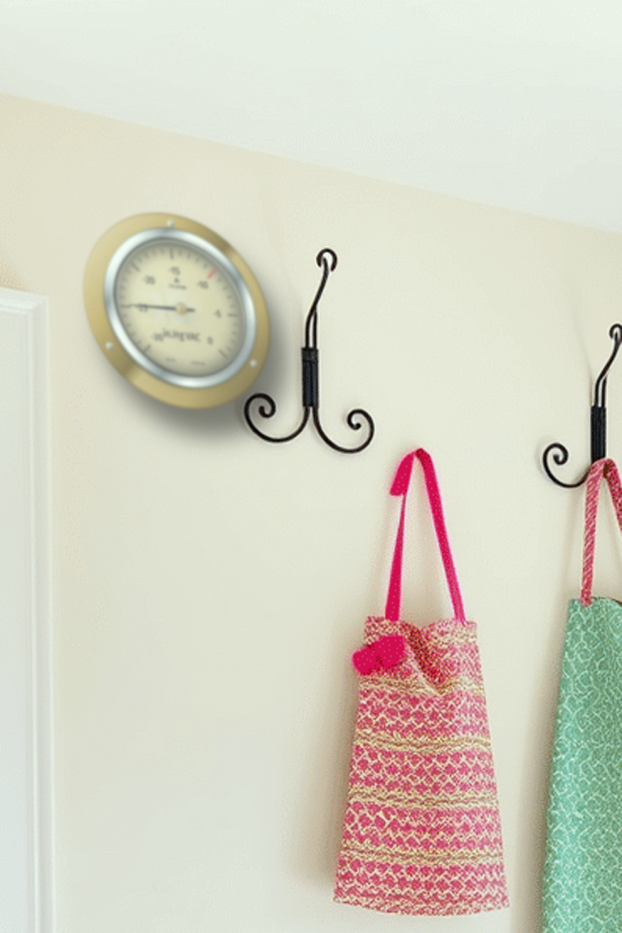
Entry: -25 inHg
